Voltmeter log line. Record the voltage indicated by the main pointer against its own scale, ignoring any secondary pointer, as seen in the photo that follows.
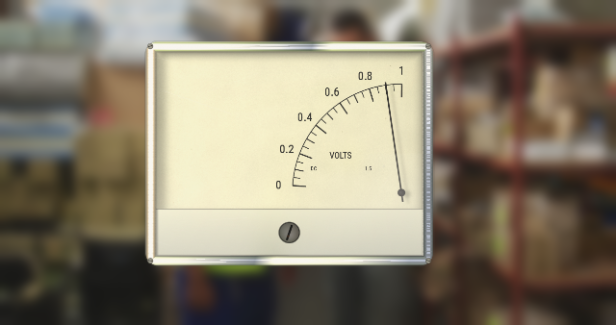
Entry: 0.9 V
